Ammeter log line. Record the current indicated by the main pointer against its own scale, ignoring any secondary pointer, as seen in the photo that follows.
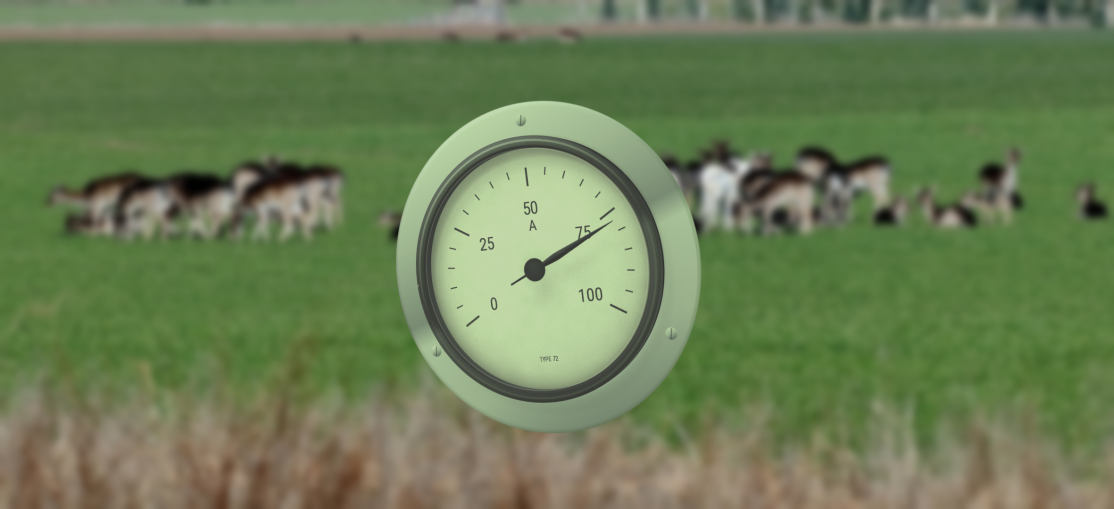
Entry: 77.5 A
